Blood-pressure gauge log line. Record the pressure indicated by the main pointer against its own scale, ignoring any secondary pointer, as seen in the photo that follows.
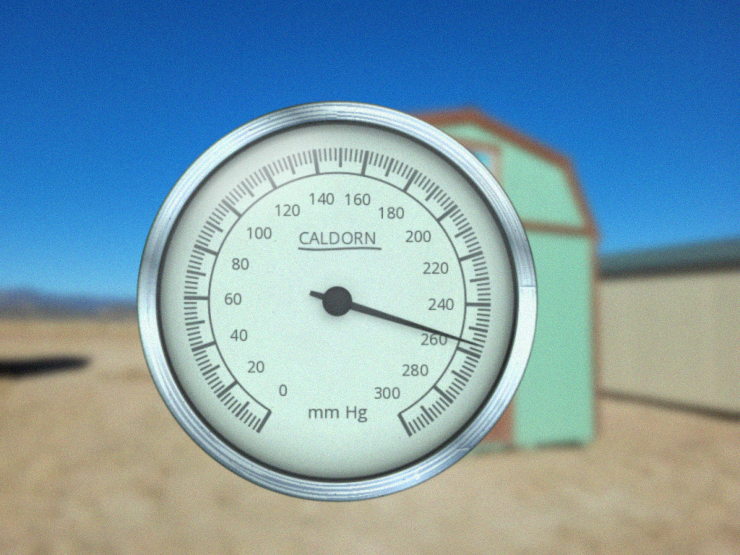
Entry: 256 mmHg
